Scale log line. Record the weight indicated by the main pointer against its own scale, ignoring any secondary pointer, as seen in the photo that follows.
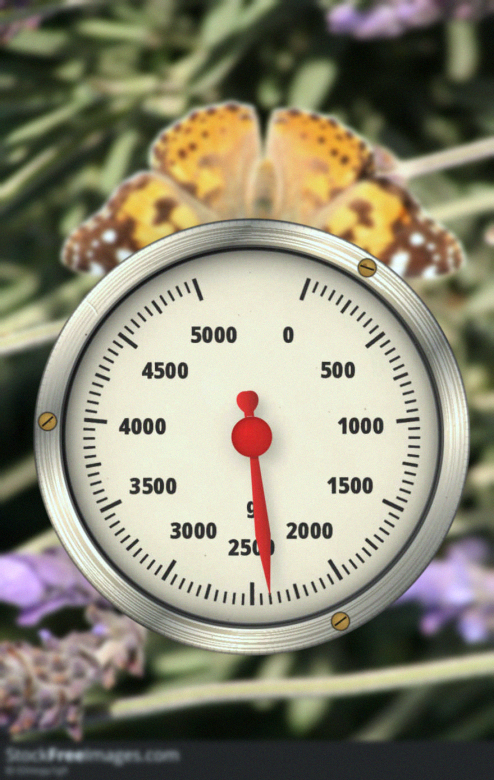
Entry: 2400 g
